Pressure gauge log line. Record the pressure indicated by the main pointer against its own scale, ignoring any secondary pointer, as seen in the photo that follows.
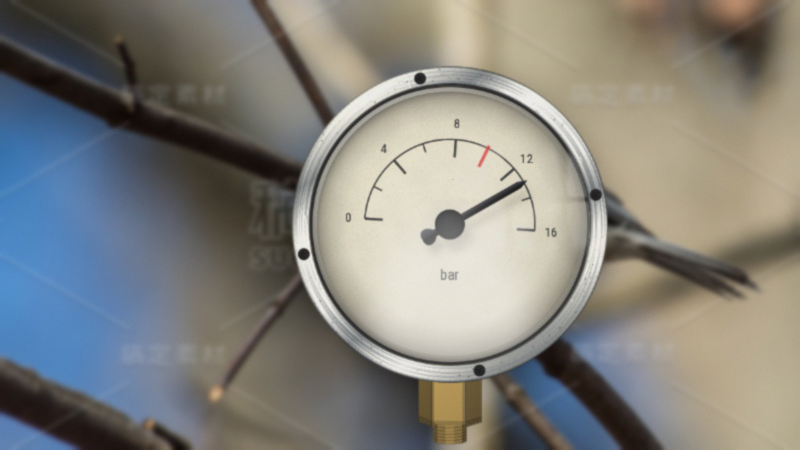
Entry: 13 bar
